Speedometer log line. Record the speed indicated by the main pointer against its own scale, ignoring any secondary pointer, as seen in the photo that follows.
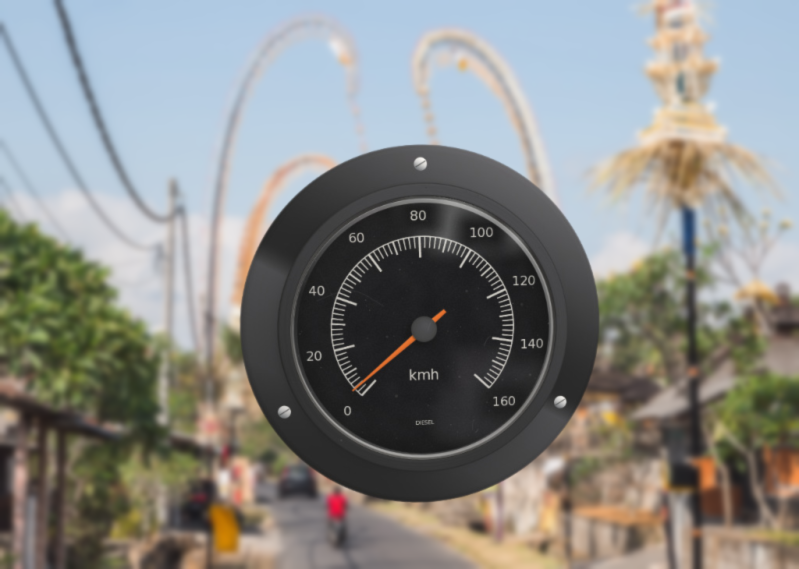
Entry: 4 km/h
